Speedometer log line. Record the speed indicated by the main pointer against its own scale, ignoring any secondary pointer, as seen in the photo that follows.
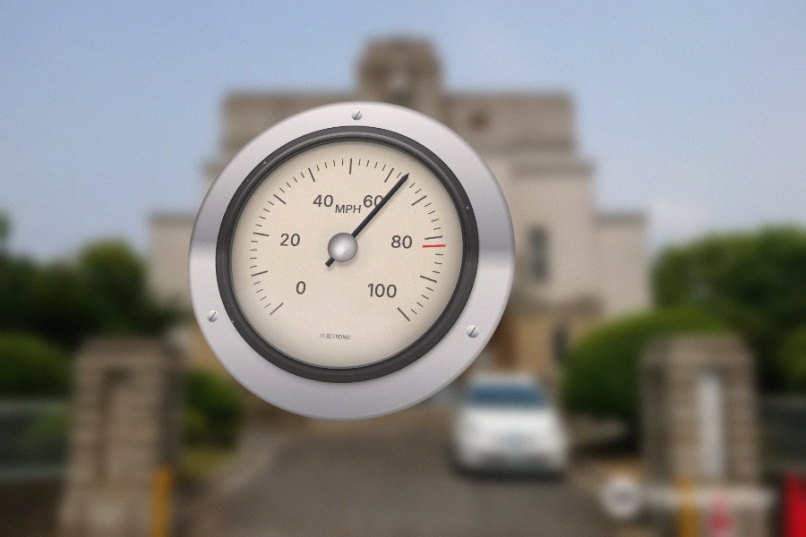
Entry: 64 mph
